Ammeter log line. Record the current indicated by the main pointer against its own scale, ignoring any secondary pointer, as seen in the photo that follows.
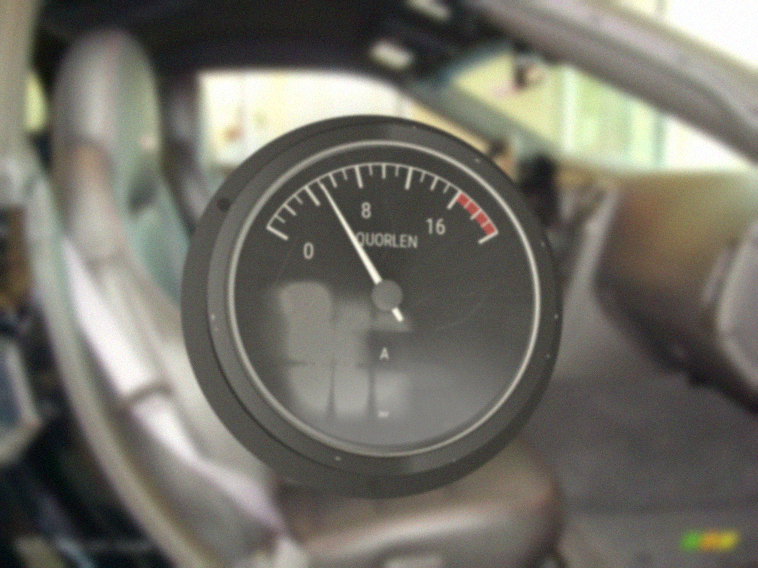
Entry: 5 A
